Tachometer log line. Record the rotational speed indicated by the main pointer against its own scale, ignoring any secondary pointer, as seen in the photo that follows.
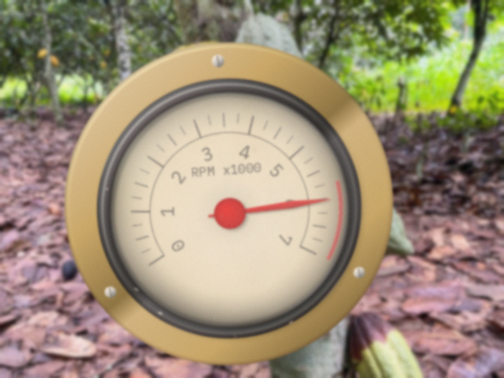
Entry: 6000 rpm
